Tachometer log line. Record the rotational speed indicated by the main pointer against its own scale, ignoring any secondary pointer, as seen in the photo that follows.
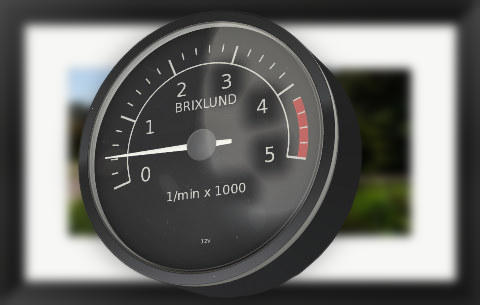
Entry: 400 rpm
